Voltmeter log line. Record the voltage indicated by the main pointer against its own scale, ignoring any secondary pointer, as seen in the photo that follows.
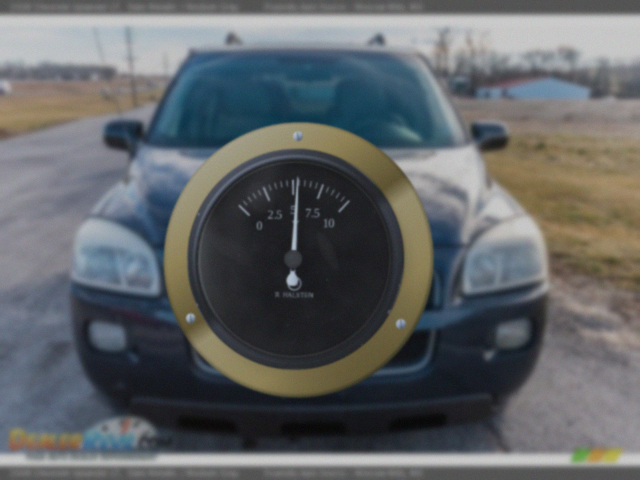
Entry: 5.5 V
